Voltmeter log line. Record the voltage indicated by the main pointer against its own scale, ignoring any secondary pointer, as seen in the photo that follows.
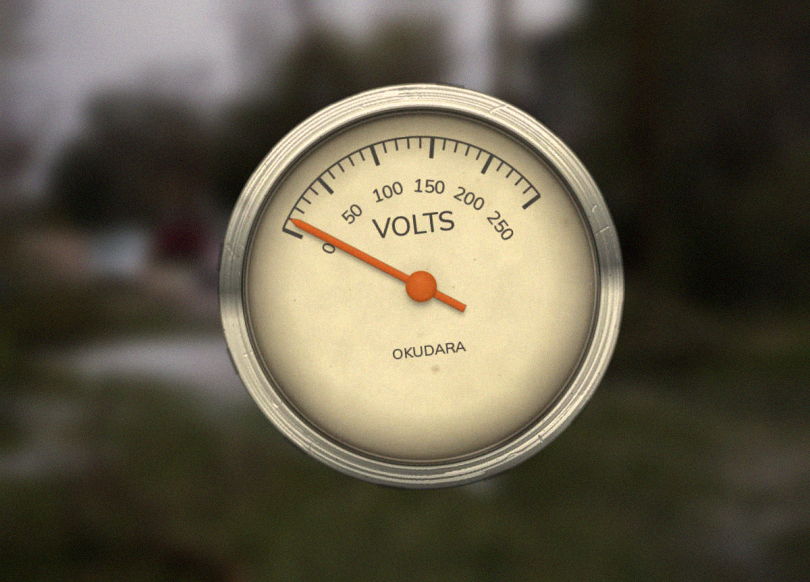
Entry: 10 V
